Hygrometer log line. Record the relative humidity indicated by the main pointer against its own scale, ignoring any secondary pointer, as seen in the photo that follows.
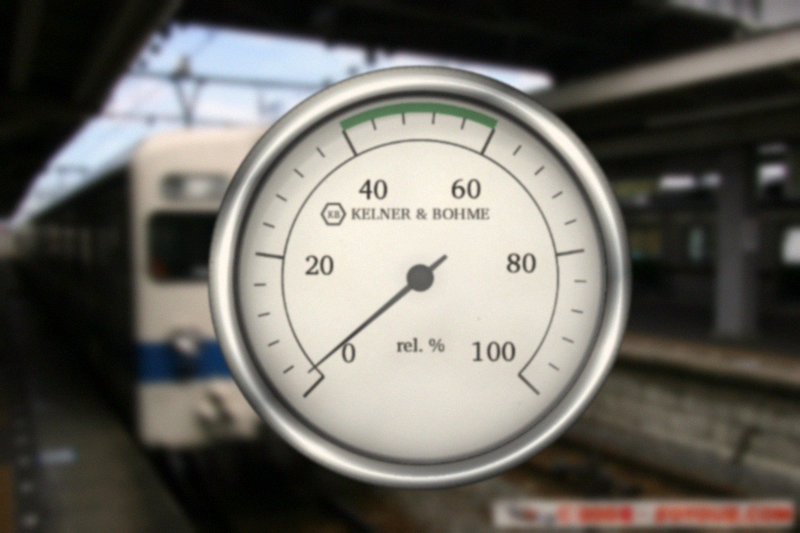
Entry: 2 %
